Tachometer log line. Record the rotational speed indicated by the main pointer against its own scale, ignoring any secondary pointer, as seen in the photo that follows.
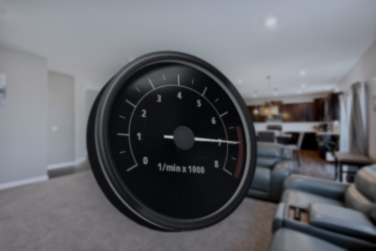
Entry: 7000 rpm
